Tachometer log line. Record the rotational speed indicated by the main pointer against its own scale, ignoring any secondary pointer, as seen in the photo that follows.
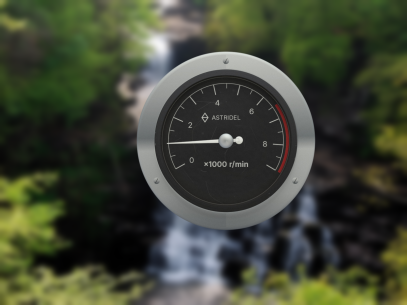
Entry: 1000 rpm
